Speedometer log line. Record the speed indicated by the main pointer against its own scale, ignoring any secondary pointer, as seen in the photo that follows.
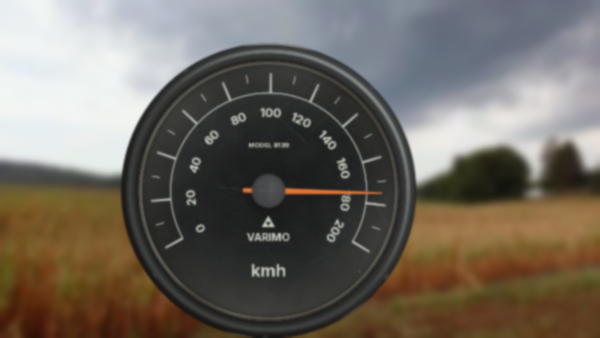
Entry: 175 km/h
